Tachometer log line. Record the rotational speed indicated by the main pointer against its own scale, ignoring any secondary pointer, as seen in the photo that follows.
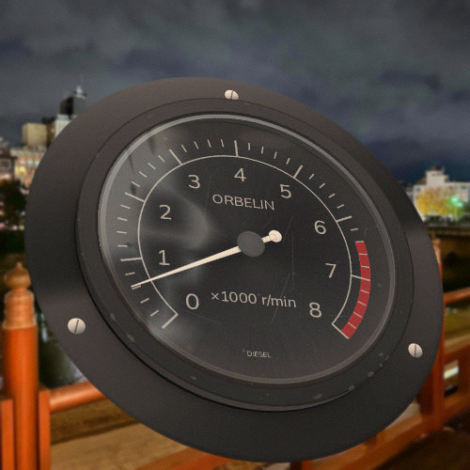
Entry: 600 rpm
